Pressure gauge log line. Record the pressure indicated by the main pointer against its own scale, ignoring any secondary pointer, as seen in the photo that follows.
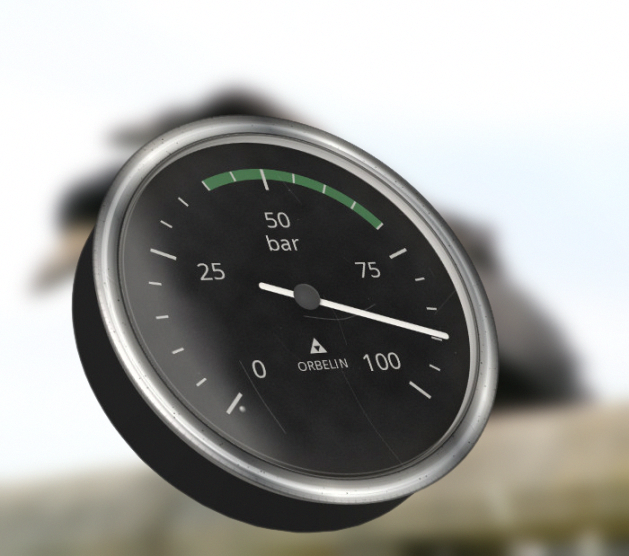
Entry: 90 bar
